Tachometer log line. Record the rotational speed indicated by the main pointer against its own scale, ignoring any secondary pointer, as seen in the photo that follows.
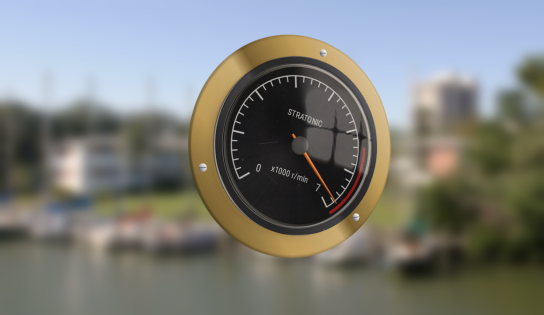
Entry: 6800 rpm
